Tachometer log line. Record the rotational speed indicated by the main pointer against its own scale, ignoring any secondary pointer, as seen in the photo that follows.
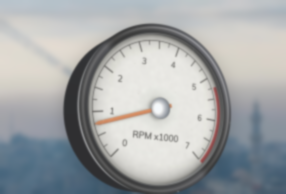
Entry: 750 rpm
